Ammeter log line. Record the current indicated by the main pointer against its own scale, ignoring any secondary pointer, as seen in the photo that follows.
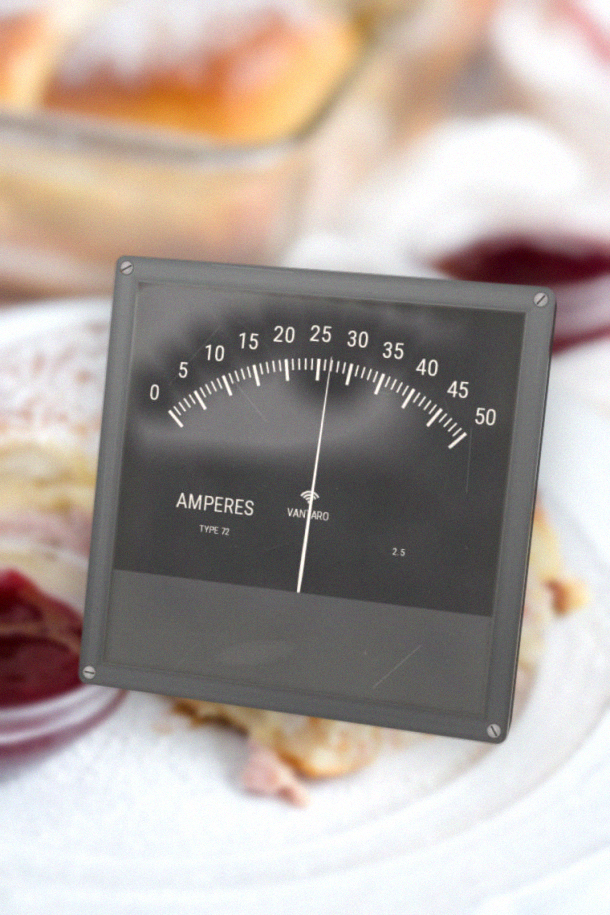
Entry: 27 A
